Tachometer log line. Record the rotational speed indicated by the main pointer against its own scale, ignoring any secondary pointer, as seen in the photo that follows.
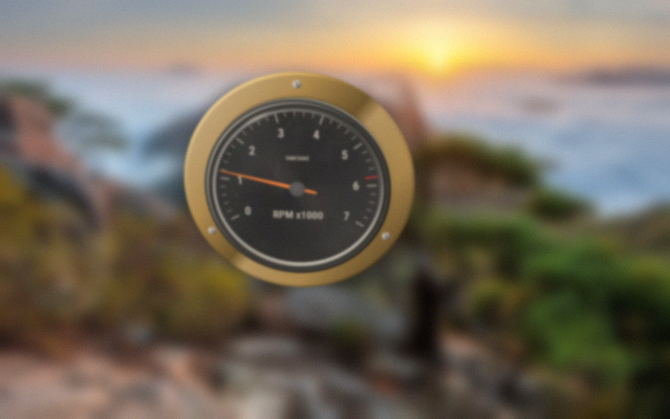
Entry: 1200 rpm
